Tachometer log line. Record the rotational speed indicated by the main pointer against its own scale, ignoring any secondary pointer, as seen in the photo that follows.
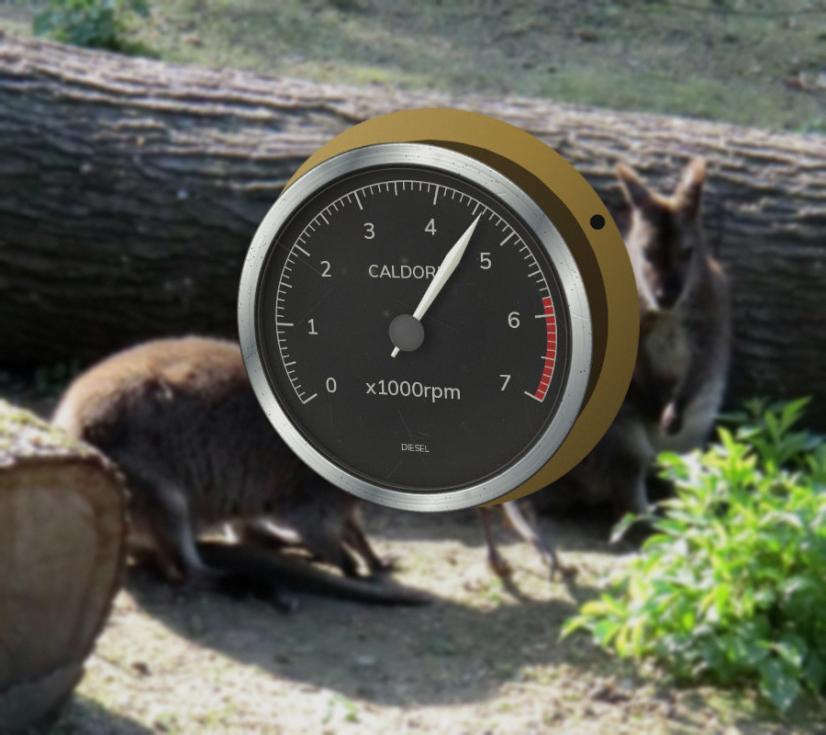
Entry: 4600 rpm
